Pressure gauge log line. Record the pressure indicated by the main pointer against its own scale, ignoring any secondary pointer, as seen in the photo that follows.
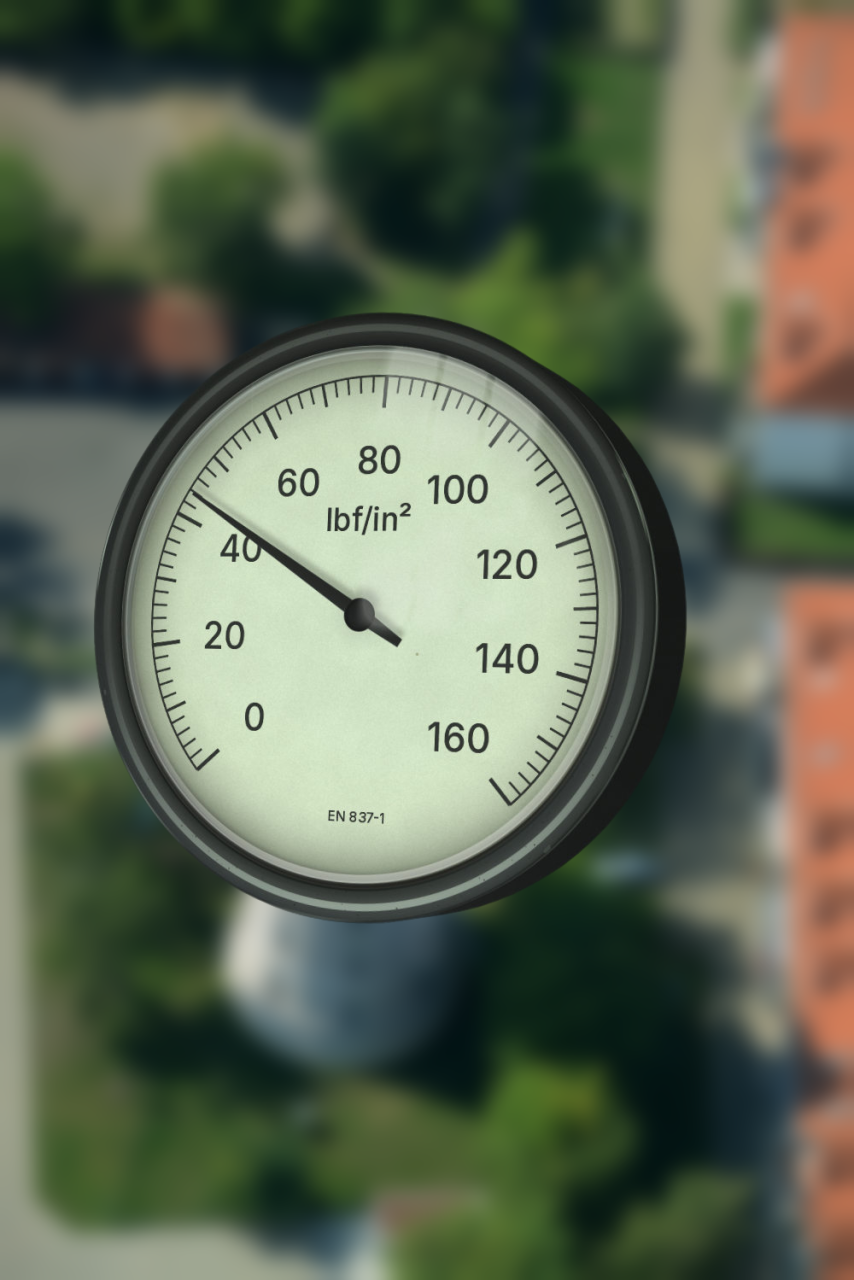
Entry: 44 psi
